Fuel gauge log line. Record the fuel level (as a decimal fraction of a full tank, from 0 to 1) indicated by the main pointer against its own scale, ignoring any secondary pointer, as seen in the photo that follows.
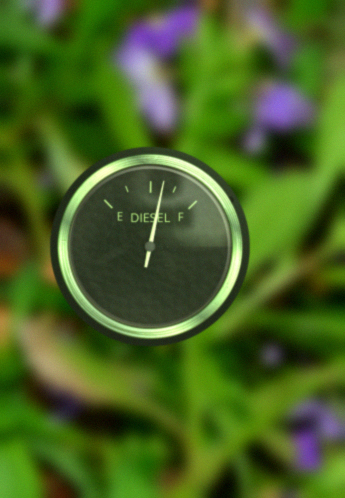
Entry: 0.625
